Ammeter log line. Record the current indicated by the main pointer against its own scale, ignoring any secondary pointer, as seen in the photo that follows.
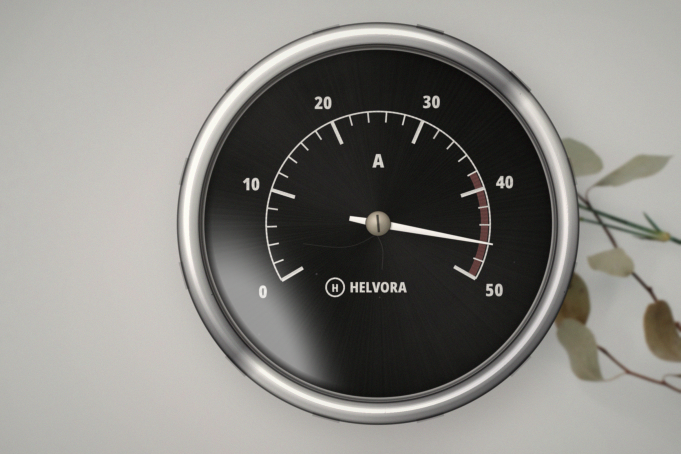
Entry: 46 A
